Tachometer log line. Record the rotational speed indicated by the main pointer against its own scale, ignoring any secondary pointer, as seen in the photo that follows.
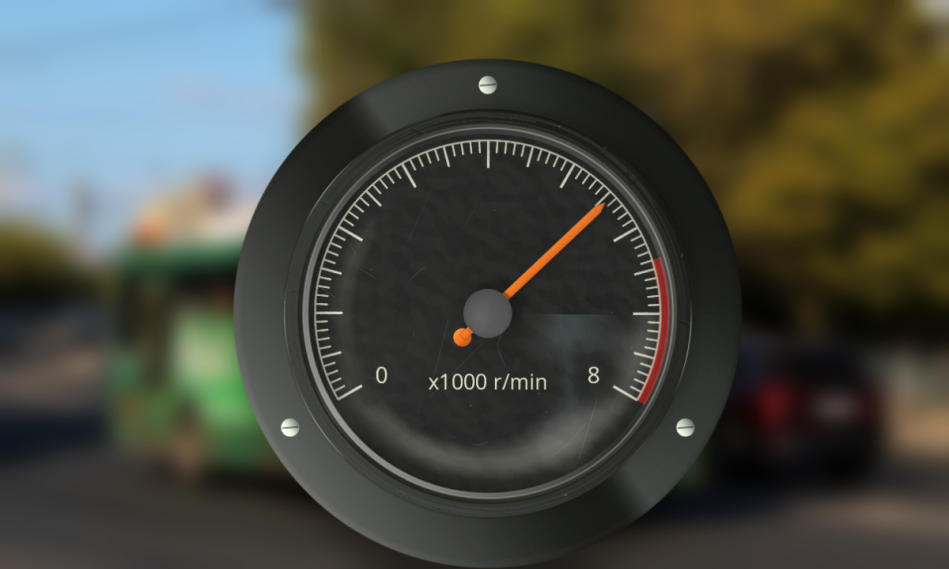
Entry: 5550 rpm
